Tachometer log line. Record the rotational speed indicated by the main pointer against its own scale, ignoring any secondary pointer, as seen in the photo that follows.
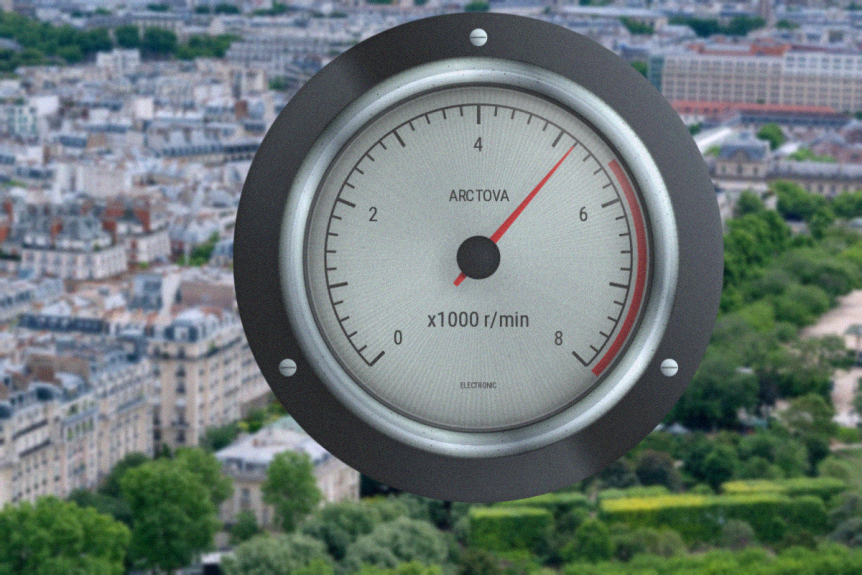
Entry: 5200 rpm
